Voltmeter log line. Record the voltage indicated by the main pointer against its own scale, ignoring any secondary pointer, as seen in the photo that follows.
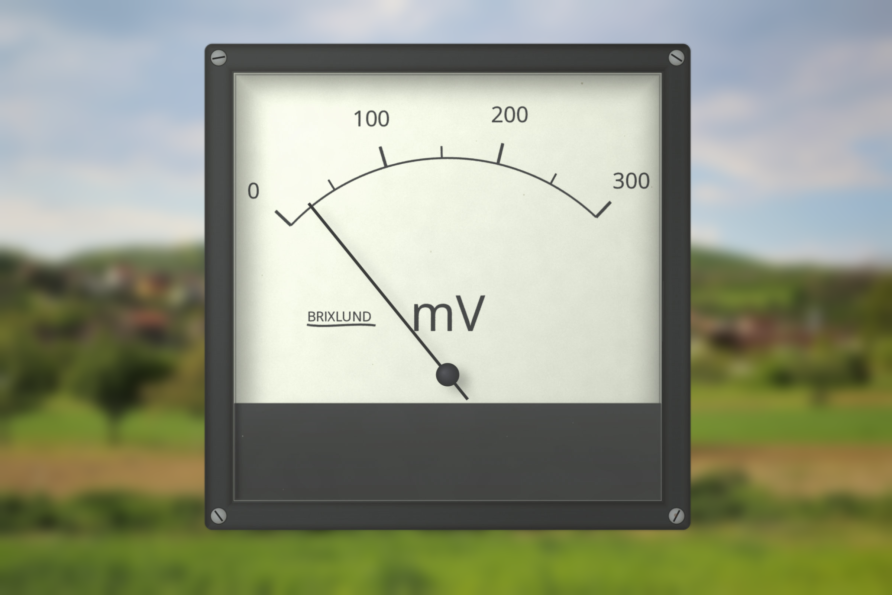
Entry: 25 mV
